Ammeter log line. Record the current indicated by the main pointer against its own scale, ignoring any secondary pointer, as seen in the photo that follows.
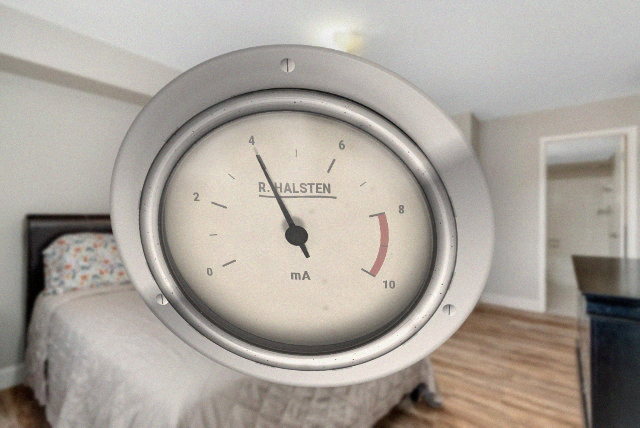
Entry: 4 mA
